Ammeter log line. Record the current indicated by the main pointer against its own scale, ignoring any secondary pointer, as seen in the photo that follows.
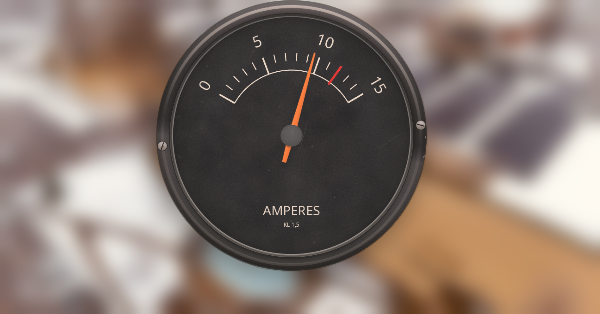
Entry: 9.5 A
